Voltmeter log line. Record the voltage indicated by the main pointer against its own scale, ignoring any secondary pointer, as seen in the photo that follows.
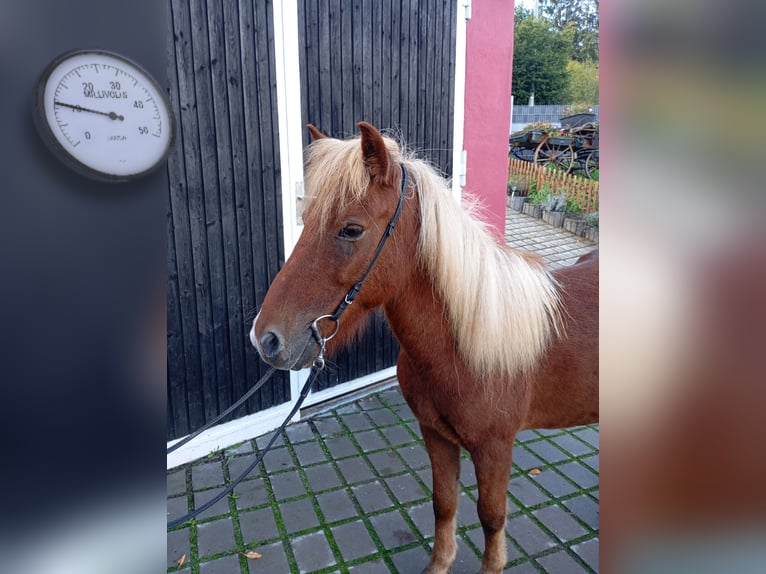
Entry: 10 mV
